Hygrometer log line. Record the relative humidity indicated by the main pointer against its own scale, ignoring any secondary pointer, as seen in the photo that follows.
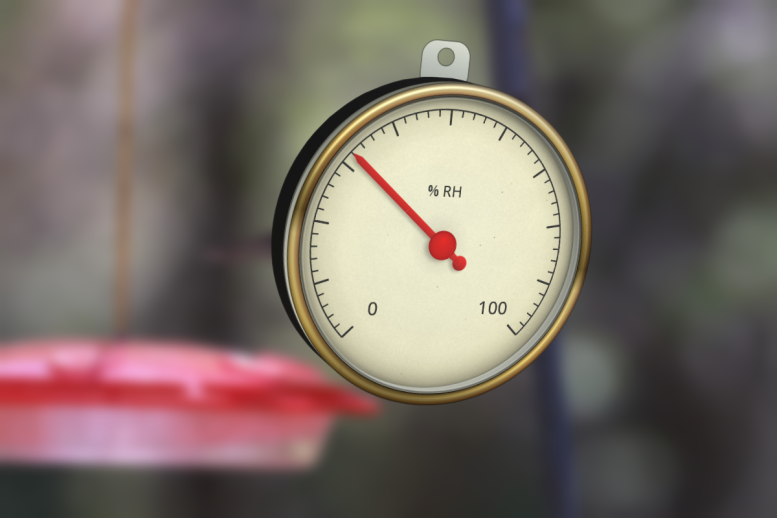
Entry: 32 %
